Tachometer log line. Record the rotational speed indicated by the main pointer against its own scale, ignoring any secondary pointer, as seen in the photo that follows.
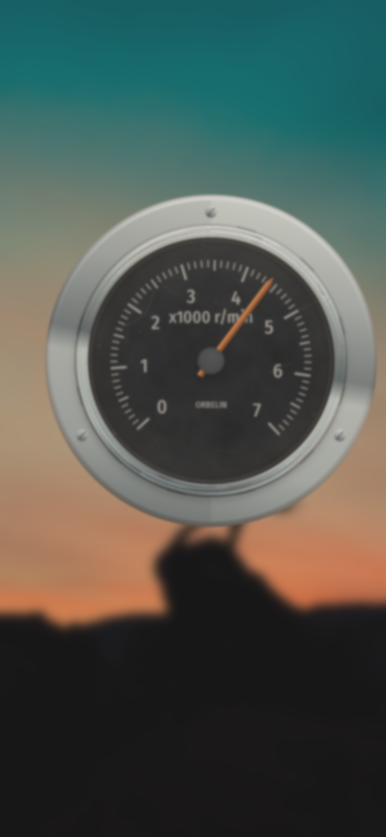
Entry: 4400 rpm
